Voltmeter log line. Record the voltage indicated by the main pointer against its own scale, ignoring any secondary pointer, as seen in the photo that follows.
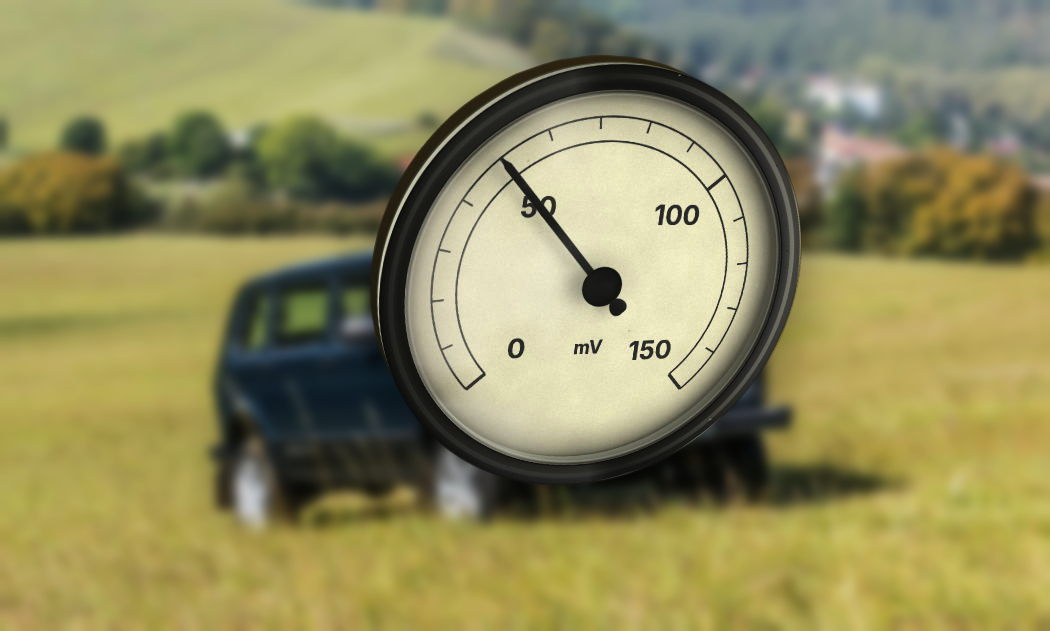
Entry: 50 mV
